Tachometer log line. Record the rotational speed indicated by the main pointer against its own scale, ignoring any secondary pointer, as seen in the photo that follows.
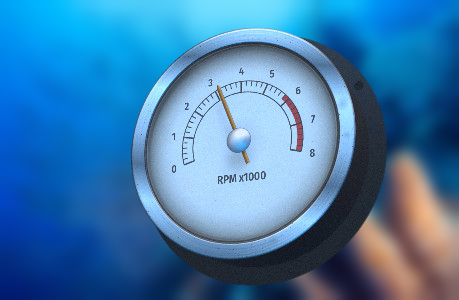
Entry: 3200 rpm
